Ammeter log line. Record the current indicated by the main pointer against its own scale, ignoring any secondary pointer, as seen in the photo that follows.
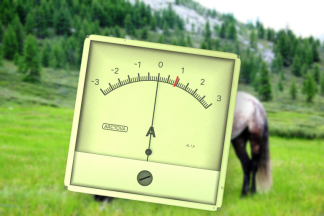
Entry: 0 A
